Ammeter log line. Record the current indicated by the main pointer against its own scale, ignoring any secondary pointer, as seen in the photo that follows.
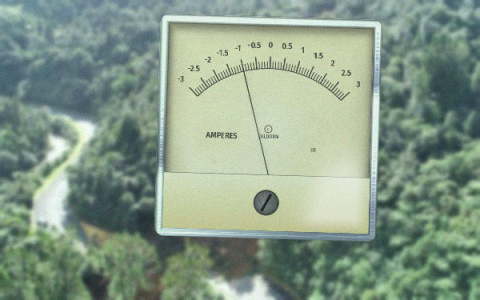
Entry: -1 A
